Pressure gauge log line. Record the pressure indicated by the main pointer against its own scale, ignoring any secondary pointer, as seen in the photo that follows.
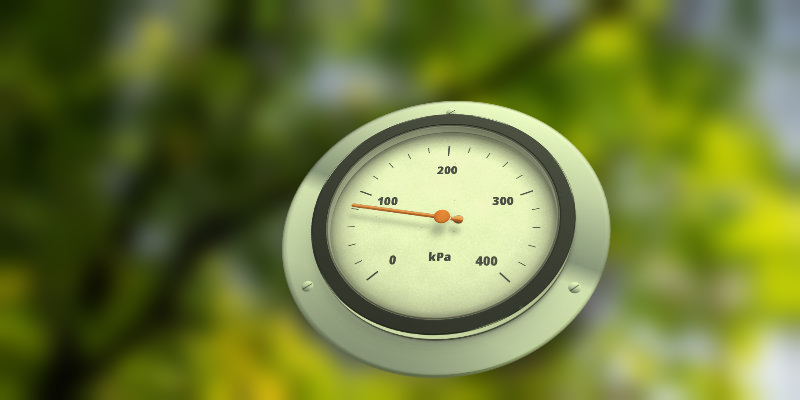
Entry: 80 kPa
